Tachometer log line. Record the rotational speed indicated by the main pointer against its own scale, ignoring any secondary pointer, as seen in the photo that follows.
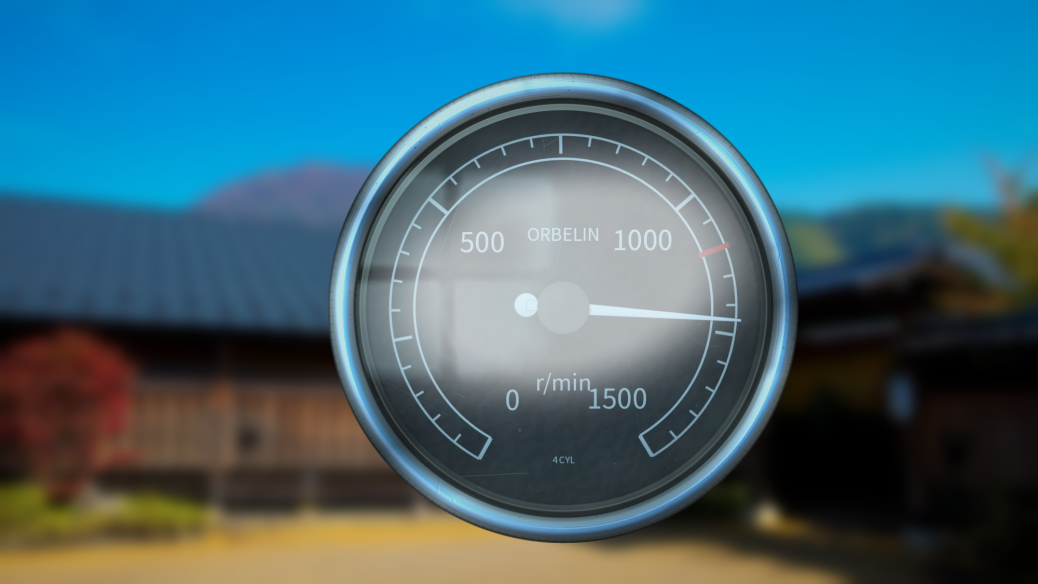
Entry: 1225 rpm
